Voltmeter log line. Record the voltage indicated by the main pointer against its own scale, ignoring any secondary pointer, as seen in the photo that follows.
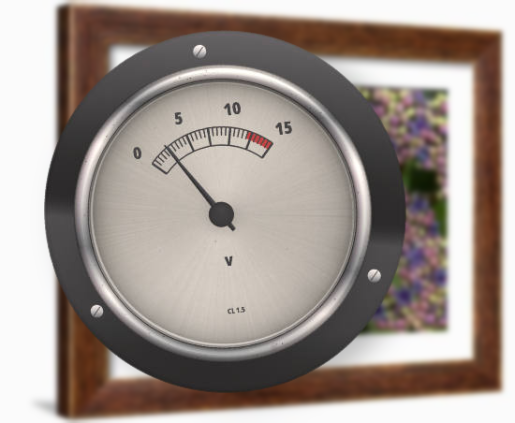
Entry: 2.5 V
